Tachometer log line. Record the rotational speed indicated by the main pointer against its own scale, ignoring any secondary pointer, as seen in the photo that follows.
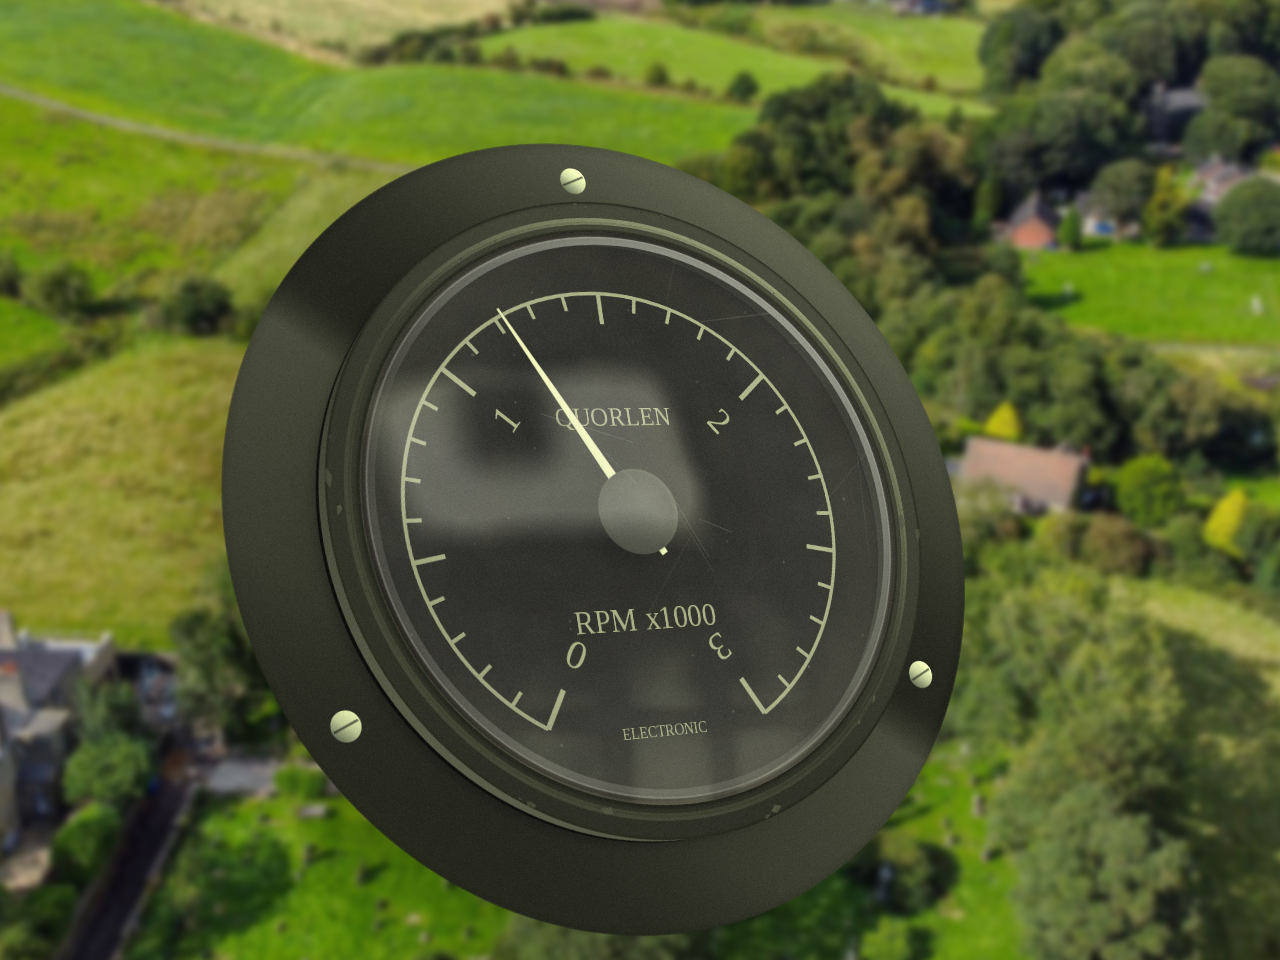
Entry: 1200 rpm
